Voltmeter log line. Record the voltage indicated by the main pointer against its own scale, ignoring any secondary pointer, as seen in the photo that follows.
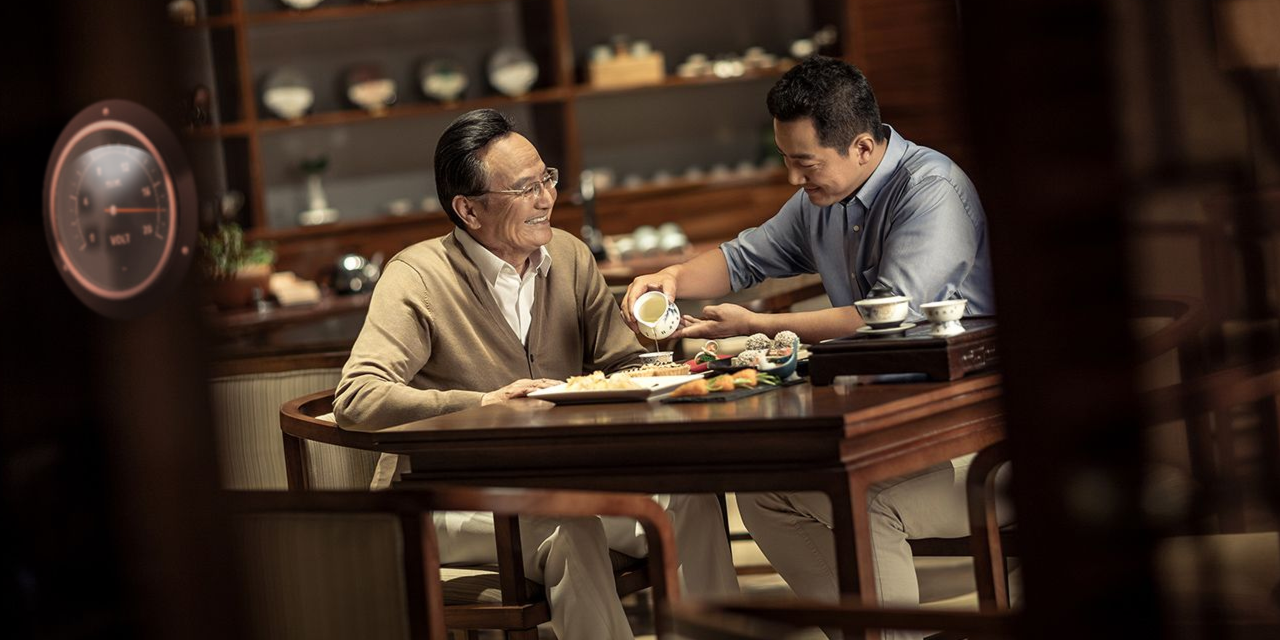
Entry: 18 V
